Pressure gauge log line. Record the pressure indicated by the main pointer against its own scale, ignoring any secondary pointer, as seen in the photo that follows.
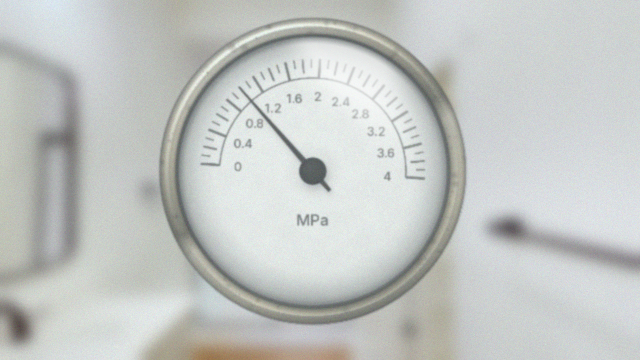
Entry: 1 MPa
